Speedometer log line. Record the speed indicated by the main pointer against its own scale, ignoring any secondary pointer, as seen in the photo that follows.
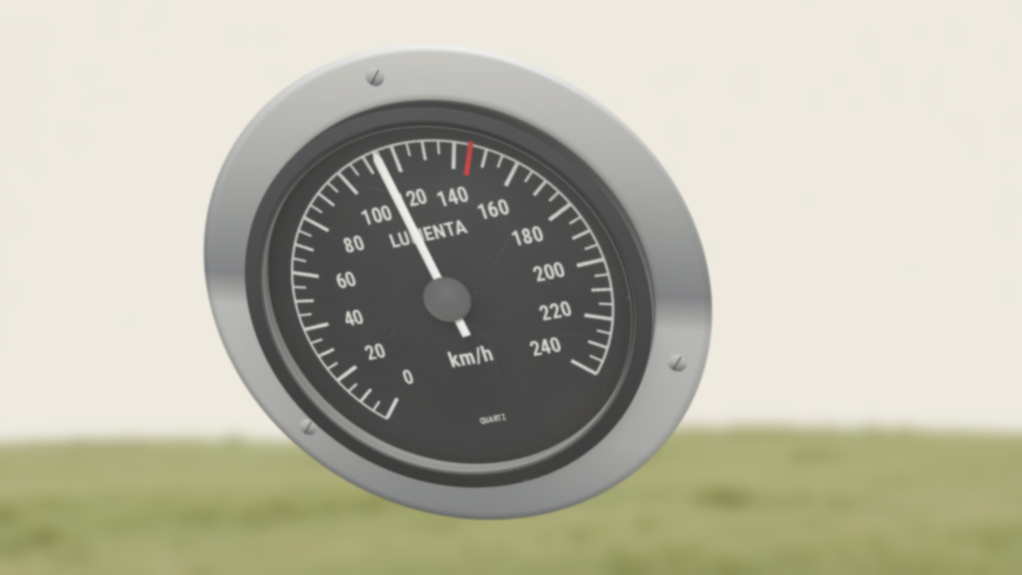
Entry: 115 km/h
